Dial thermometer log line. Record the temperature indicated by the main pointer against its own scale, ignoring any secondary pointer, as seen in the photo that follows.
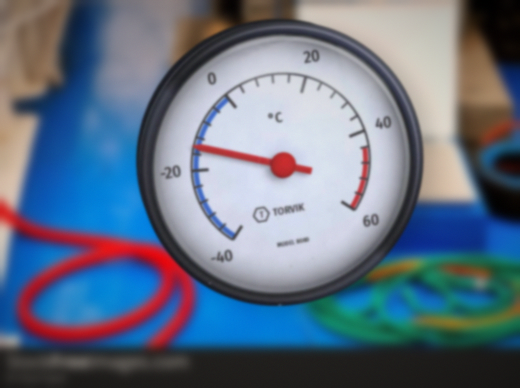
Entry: -14 °C
